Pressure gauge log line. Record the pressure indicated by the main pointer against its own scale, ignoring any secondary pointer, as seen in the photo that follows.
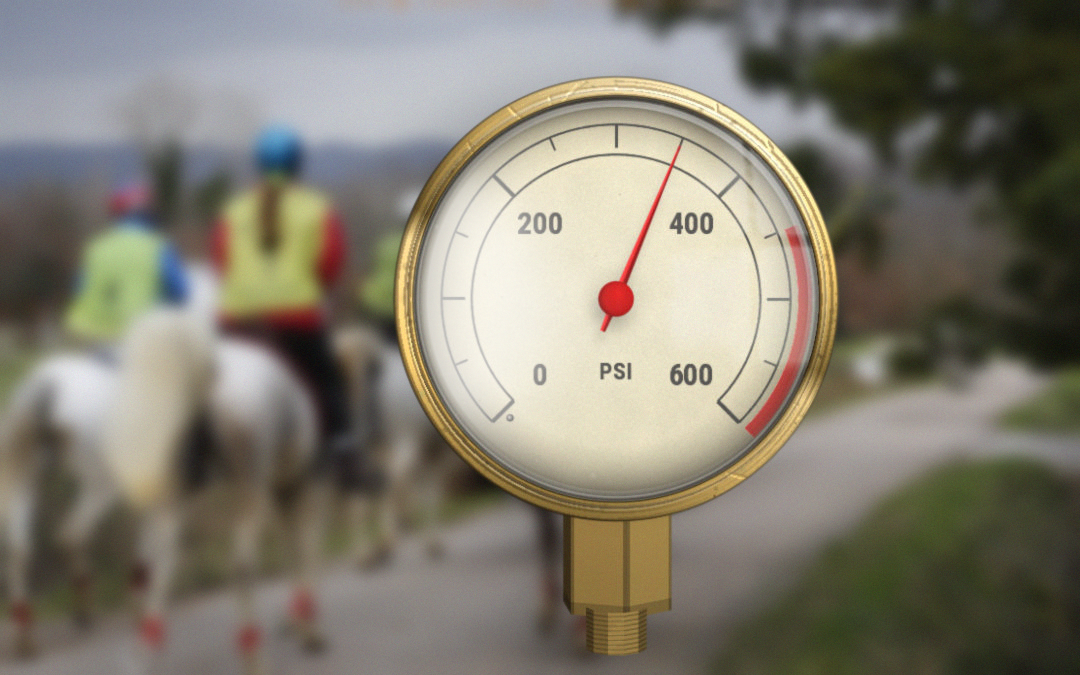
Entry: 350 psi
